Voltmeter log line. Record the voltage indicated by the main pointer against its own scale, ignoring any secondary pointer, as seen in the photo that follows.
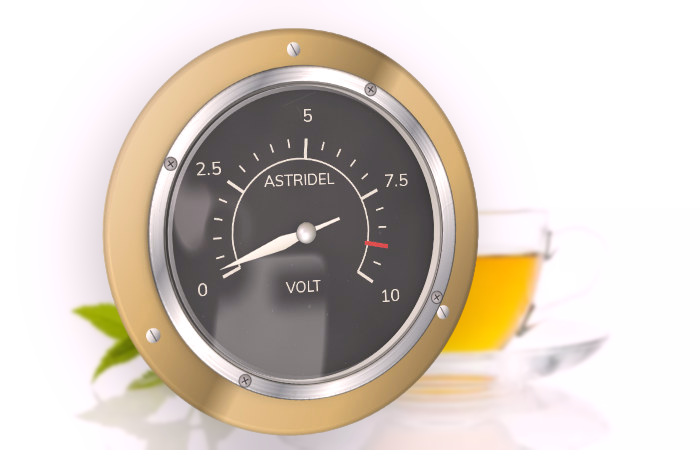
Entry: 0.25 V
